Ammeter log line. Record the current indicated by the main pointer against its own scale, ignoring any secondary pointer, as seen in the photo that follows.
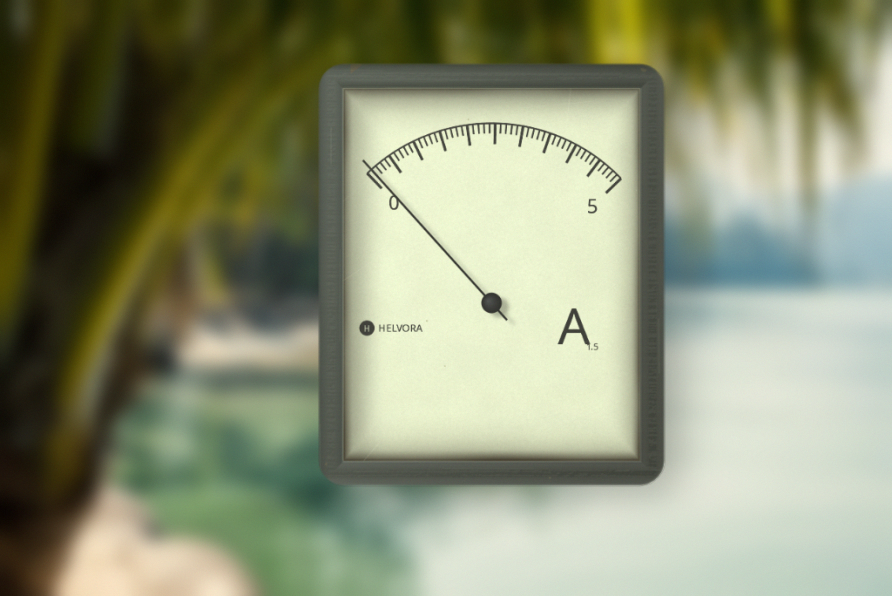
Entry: 0.1 A
